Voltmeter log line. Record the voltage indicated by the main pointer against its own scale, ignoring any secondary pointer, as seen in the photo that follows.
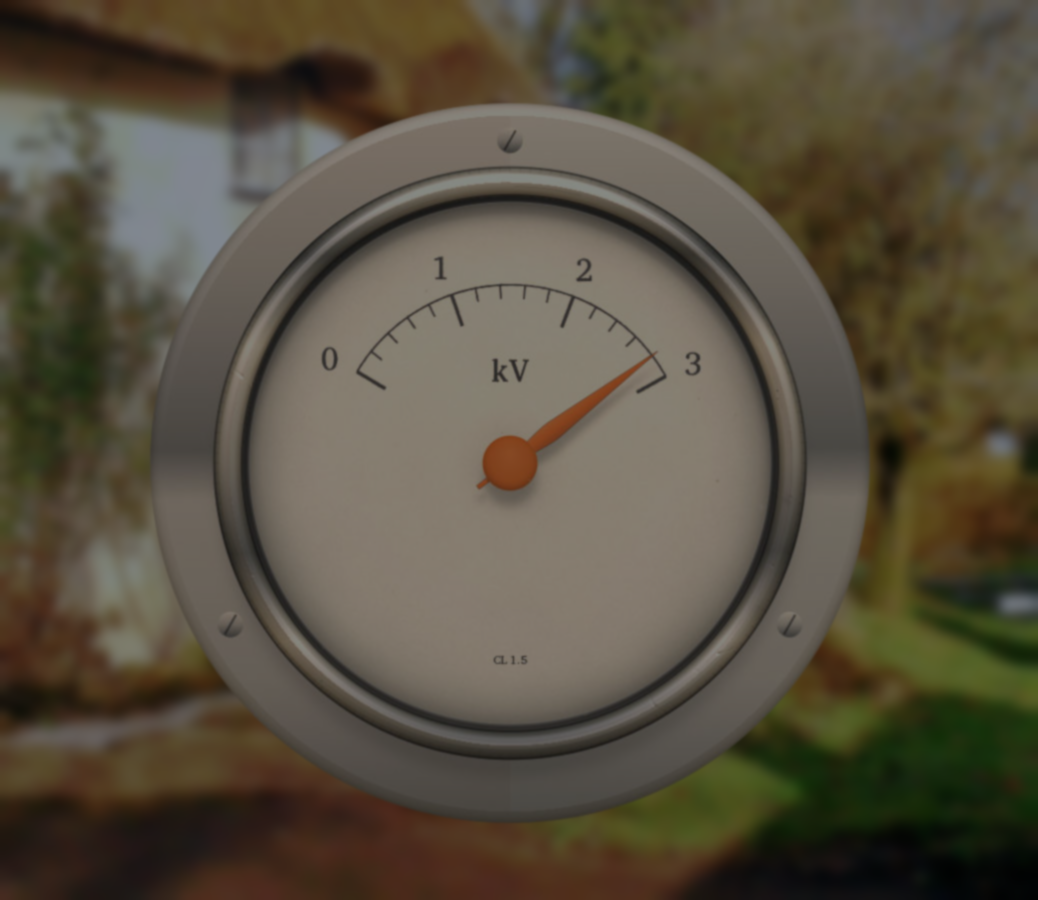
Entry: 2.8 kV
